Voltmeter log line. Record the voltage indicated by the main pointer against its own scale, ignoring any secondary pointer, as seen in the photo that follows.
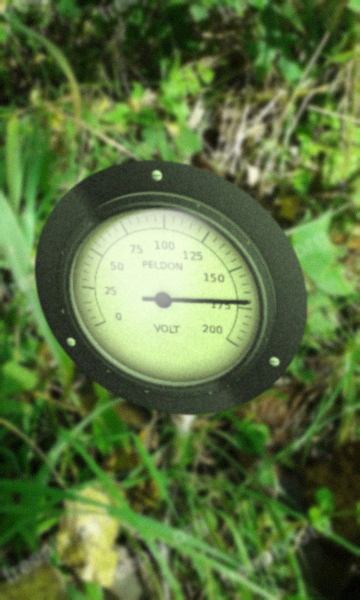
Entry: 170 V
